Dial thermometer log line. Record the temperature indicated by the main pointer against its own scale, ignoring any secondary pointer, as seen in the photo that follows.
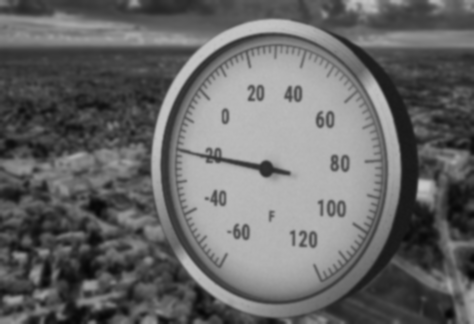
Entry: -20 °F
